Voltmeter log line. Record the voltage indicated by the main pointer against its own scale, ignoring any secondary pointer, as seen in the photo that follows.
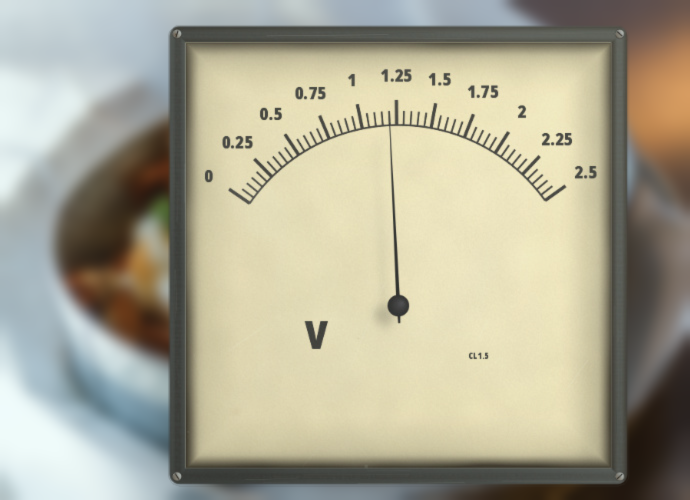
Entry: 1.2 V
